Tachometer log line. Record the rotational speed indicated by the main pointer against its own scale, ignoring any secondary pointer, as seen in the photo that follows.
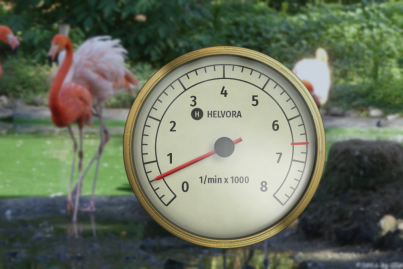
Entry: 600 rpm
